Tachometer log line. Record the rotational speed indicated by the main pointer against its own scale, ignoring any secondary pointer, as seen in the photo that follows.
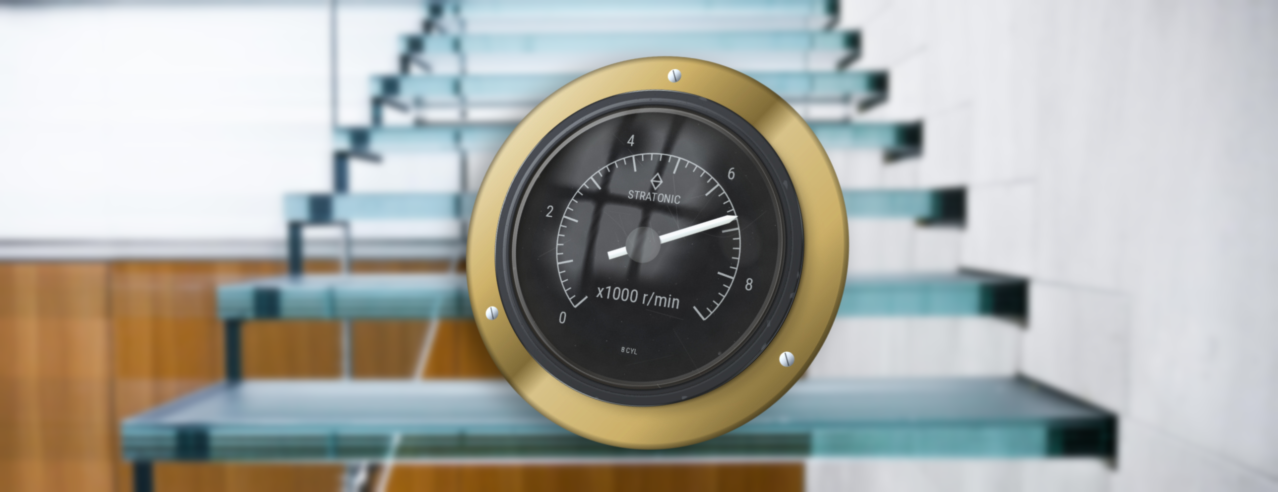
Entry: 6800 rpm
